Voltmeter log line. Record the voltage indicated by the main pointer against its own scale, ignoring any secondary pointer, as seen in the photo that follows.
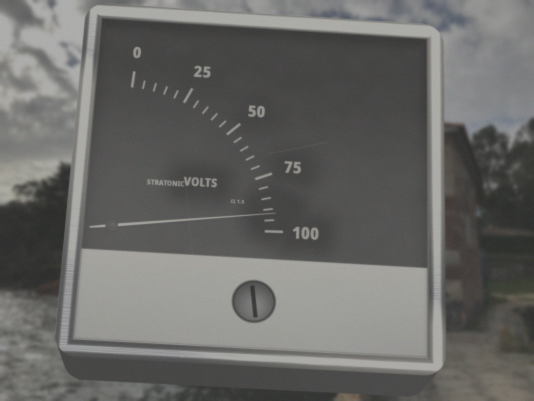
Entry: 92.5 V
